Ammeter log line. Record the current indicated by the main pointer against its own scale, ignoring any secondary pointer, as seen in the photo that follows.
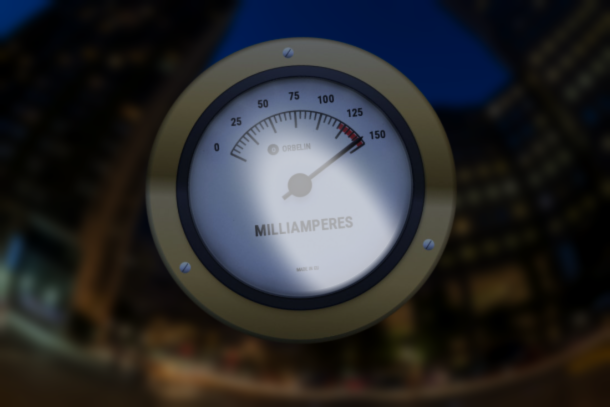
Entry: 145 mA
